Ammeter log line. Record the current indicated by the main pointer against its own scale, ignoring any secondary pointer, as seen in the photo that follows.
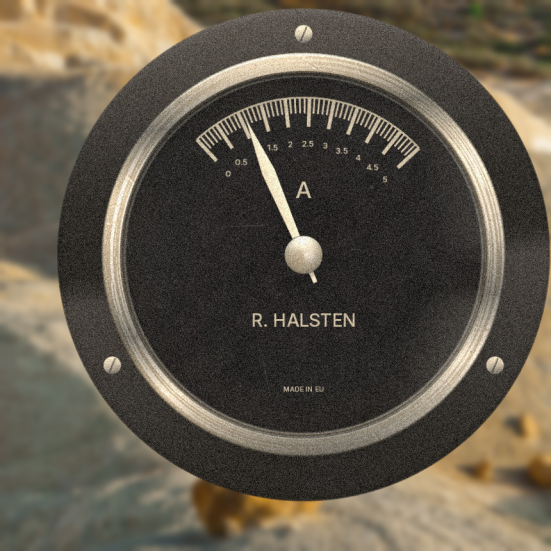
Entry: 1.1 A
